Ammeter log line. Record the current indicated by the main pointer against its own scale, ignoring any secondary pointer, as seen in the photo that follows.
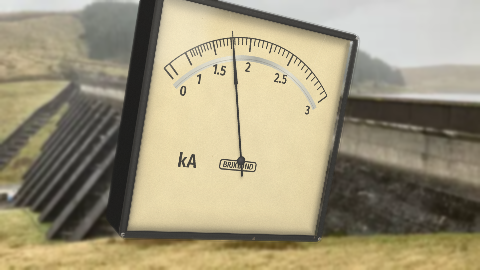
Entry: 1.75 kA
